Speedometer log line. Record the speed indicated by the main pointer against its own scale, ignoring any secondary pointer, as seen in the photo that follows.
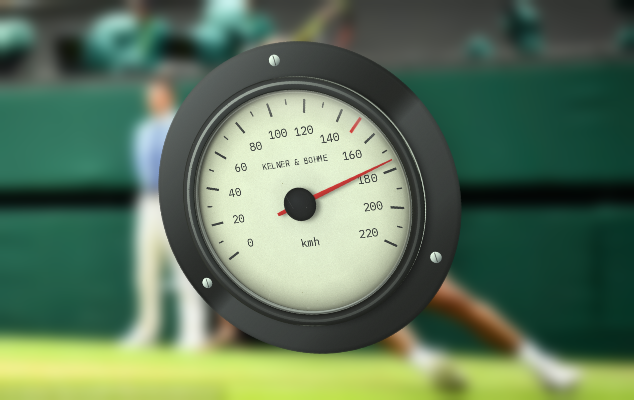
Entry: 175 km/h
